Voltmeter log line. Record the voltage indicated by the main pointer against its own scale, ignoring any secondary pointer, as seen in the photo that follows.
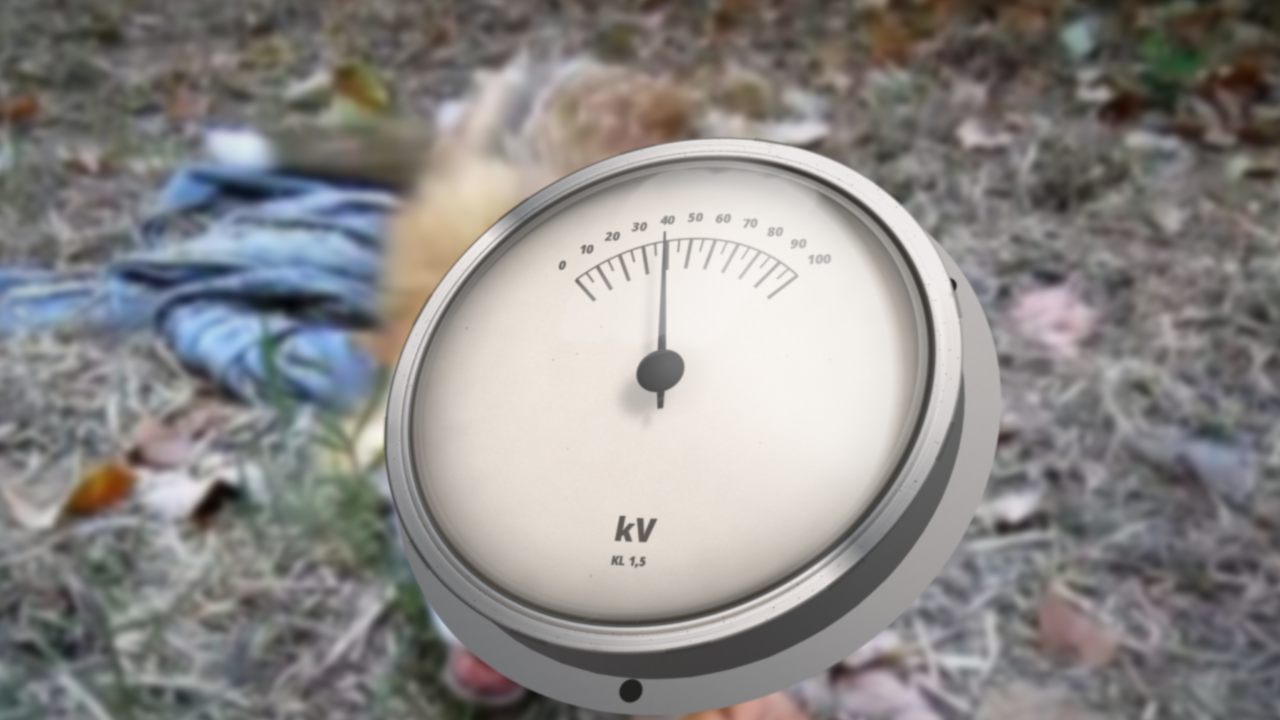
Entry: 40 kV
